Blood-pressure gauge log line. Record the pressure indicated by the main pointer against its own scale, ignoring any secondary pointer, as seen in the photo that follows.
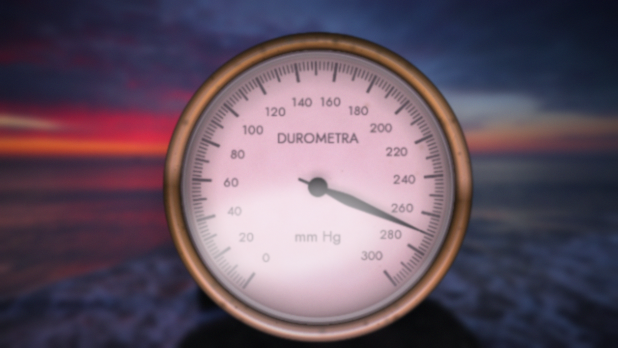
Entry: 270 mmHg
